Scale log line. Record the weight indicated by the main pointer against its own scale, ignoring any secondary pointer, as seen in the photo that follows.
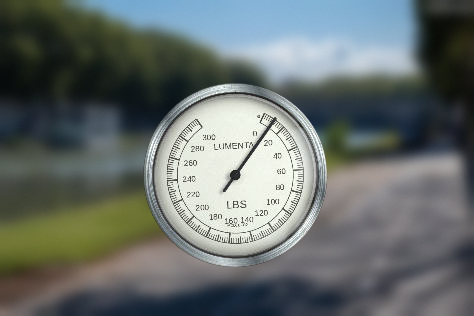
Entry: 10 lb
